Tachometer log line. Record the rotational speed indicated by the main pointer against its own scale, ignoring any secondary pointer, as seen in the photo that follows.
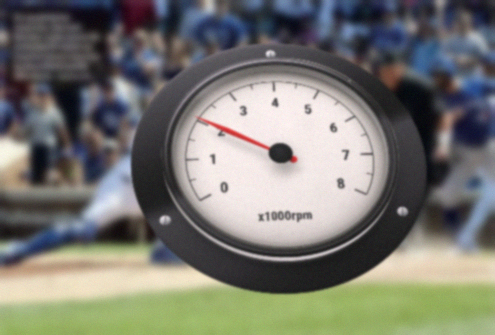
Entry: 2000 rpm
